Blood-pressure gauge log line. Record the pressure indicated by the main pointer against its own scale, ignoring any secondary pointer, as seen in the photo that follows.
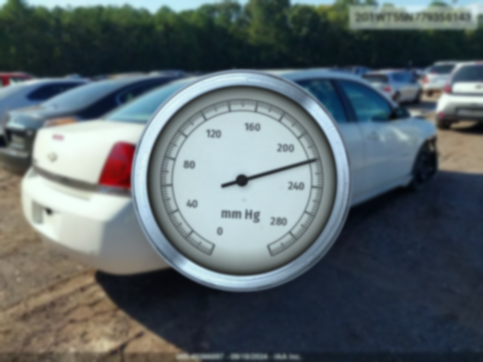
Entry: 220 mmHg
